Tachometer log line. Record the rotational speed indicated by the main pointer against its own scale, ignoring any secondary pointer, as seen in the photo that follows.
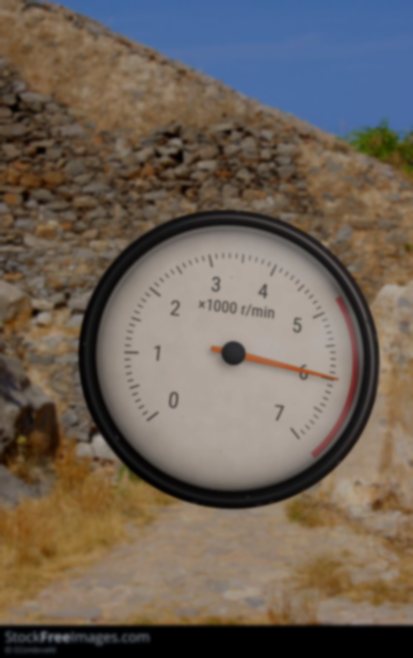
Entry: 6000 rpm
